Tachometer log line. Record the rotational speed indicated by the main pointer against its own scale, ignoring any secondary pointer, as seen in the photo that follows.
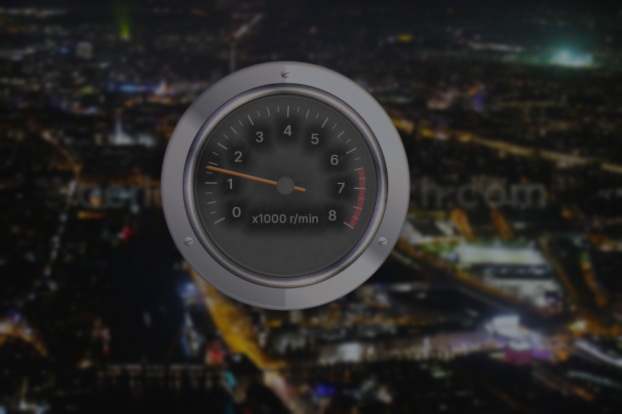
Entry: 1375 rpm
